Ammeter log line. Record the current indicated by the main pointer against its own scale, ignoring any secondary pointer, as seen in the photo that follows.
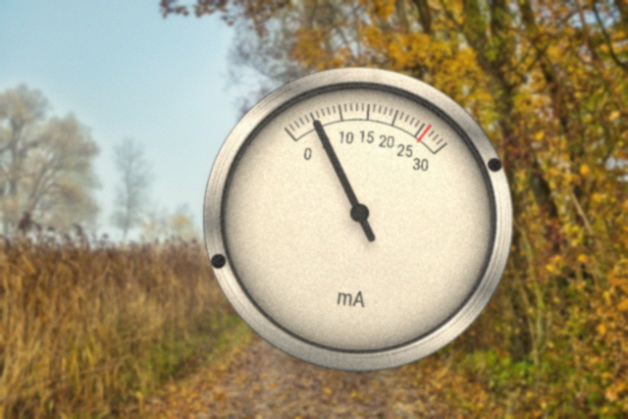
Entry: 5 mA
